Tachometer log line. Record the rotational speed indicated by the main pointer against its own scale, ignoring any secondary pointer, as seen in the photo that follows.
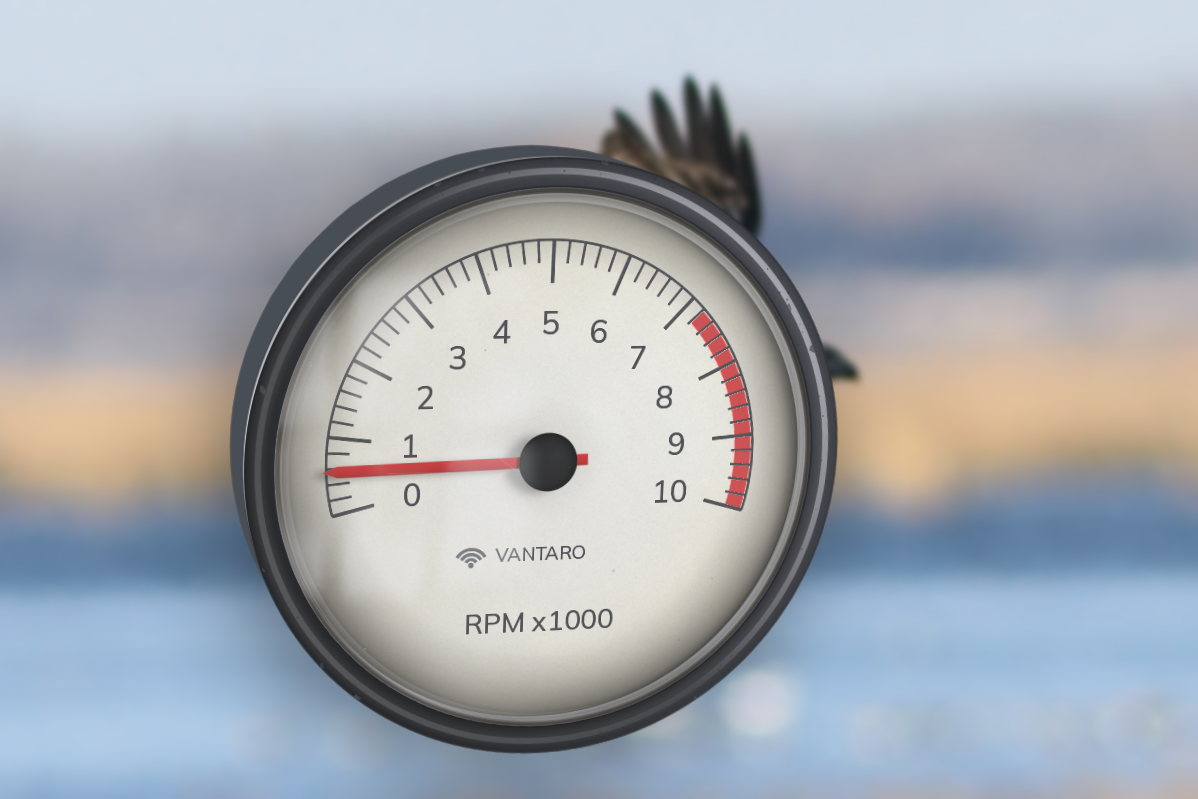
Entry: 600 rpm
